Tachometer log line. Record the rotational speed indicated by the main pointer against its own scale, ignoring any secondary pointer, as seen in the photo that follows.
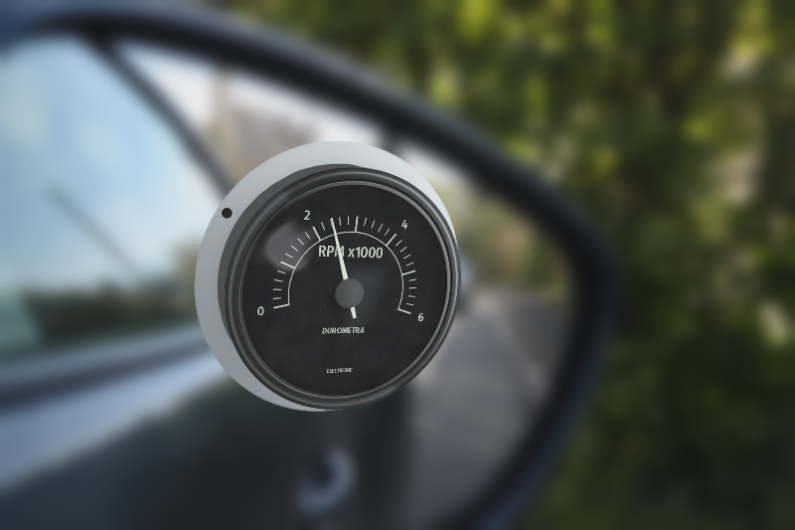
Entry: 2400 rpm
